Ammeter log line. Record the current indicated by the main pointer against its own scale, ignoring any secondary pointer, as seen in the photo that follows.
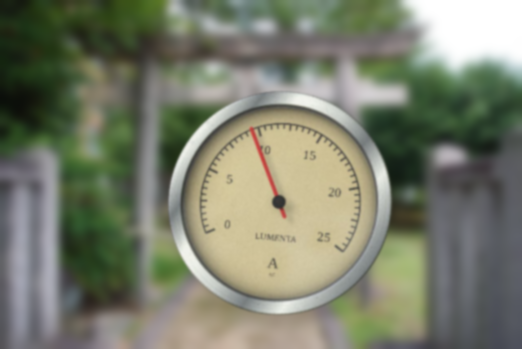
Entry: 9.5 A
